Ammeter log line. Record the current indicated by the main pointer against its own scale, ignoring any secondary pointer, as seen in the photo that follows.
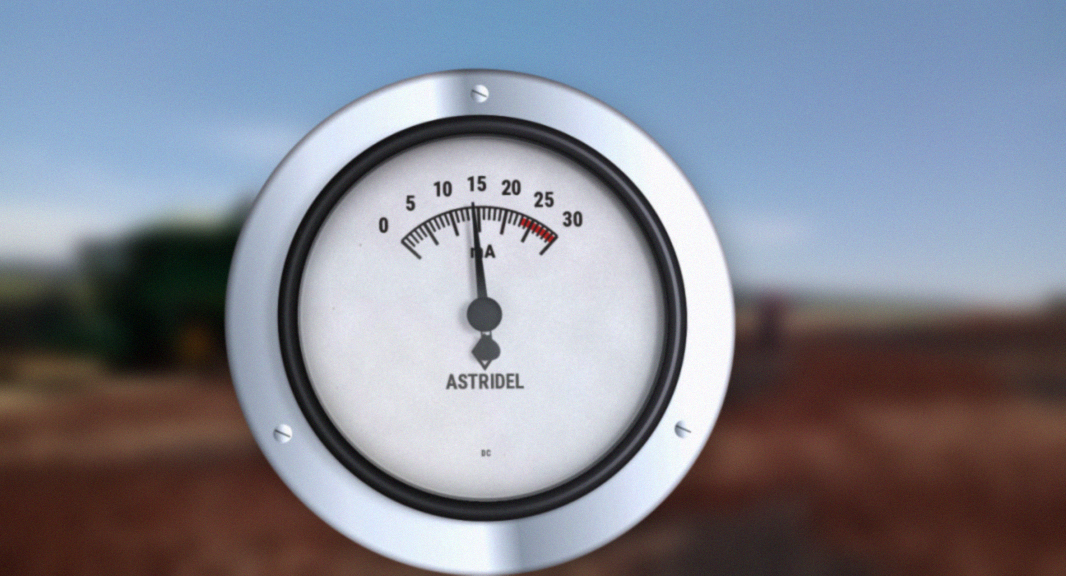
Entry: 14 mA
